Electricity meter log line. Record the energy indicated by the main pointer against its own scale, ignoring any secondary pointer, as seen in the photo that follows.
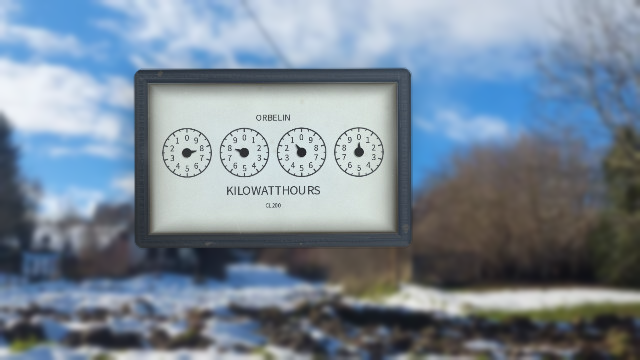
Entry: 7810 kWh
